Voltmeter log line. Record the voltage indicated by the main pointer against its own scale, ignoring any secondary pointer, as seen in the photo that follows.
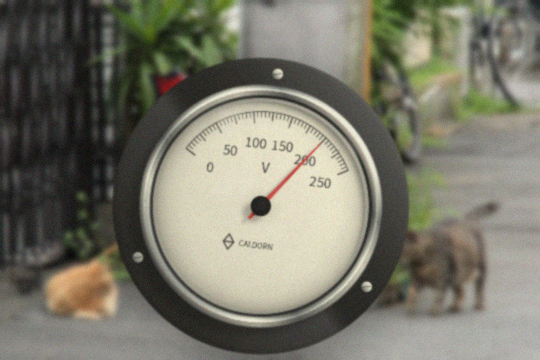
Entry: 200 V
